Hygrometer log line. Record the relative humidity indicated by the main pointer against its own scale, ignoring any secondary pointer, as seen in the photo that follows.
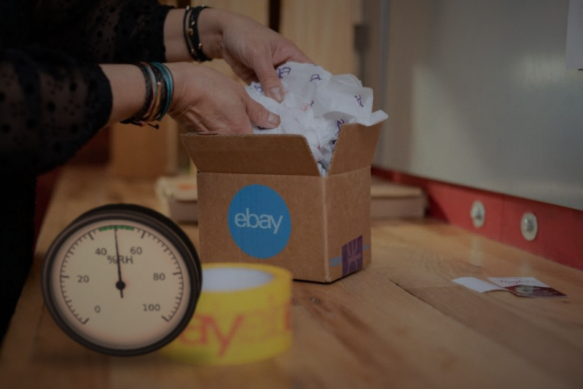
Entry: 50 %
